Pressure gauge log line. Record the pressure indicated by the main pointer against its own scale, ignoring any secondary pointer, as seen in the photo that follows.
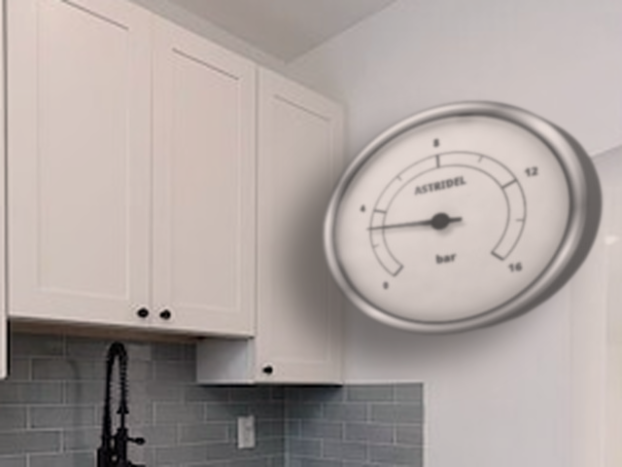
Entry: 3 bar
